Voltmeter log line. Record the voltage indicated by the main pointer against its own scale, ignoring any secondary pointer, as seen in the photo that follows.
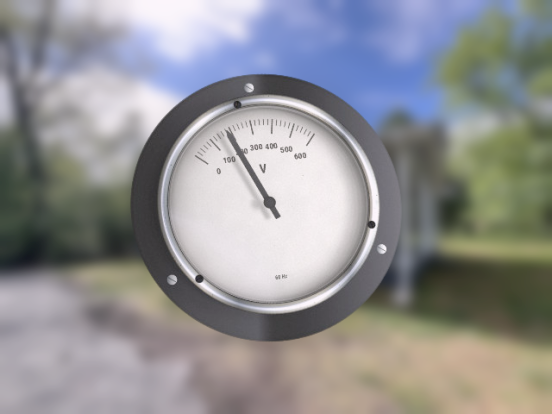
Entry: 180 V
